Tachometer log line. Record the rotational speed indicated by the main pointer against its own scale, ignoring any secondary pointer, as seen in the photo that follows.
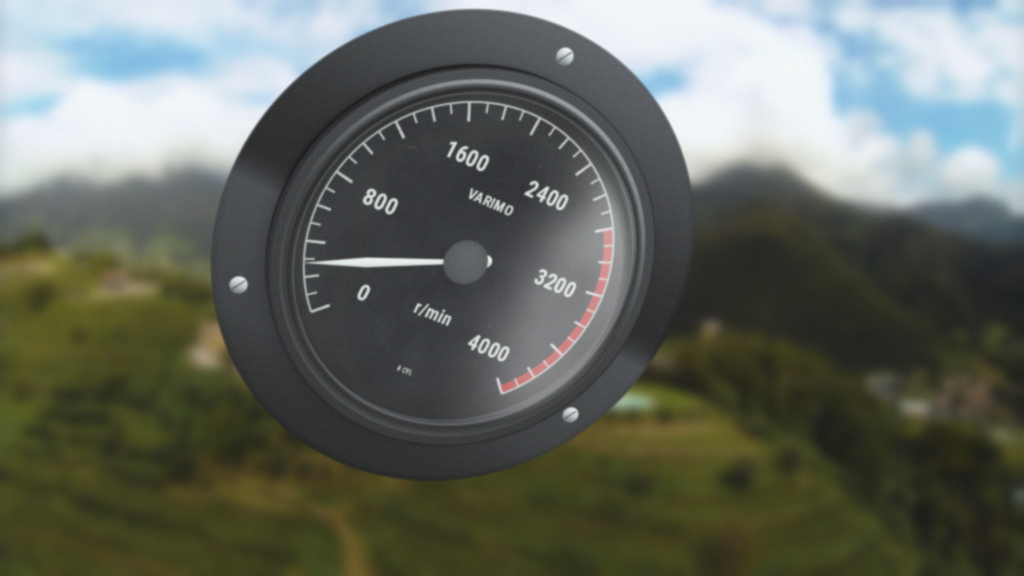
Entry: 300 rpm
